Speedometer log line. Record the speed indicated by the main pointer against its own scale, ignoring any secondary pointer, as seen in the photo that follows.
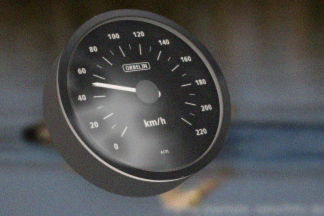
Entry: 50 km/h
